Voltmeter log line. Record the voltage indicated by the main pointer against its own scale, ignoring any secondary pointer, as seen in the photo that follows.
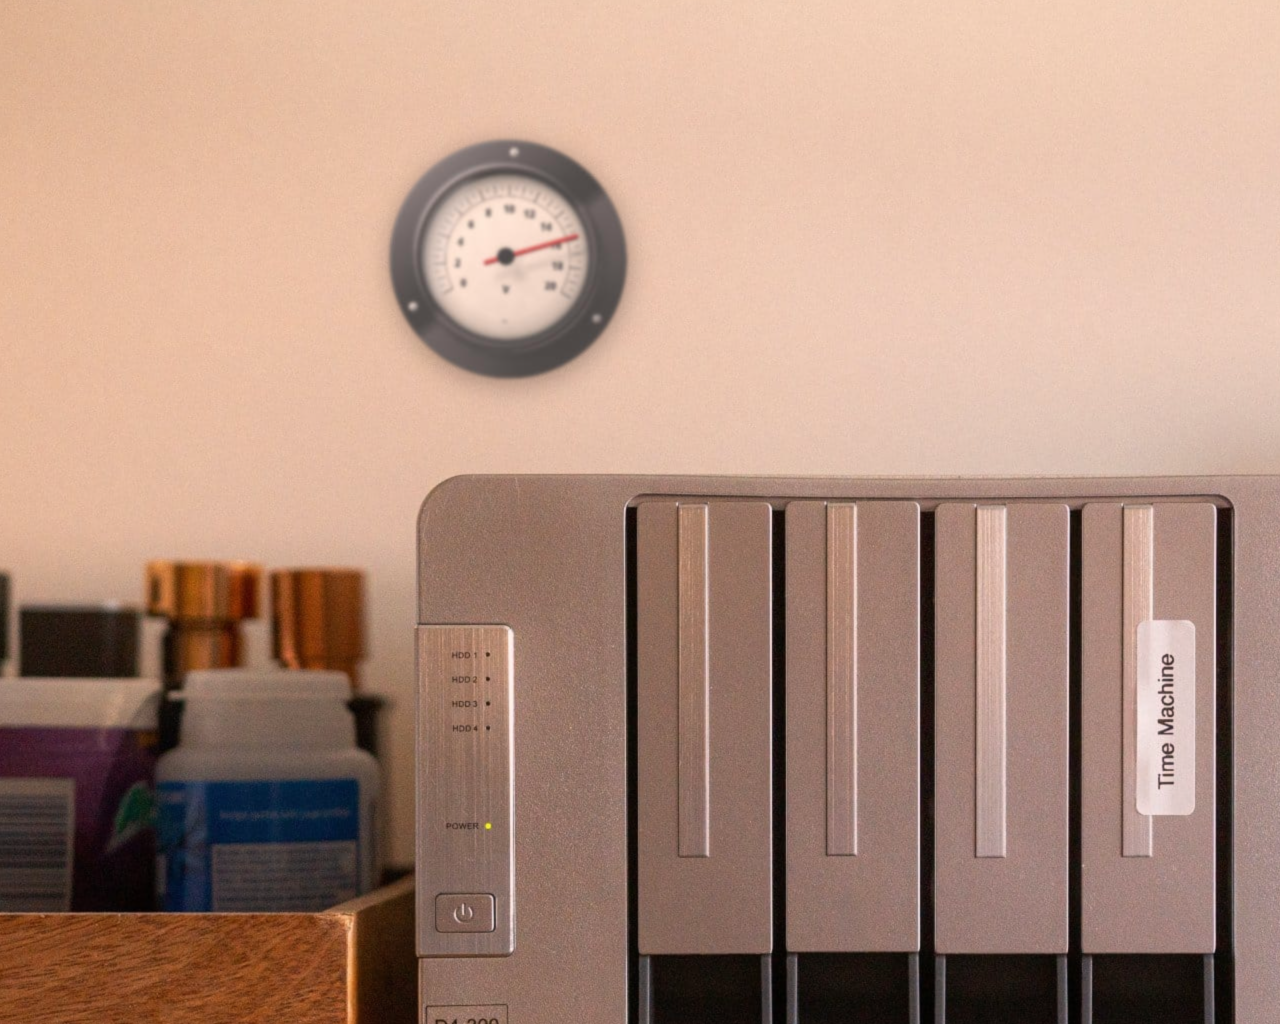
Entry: 16 V
